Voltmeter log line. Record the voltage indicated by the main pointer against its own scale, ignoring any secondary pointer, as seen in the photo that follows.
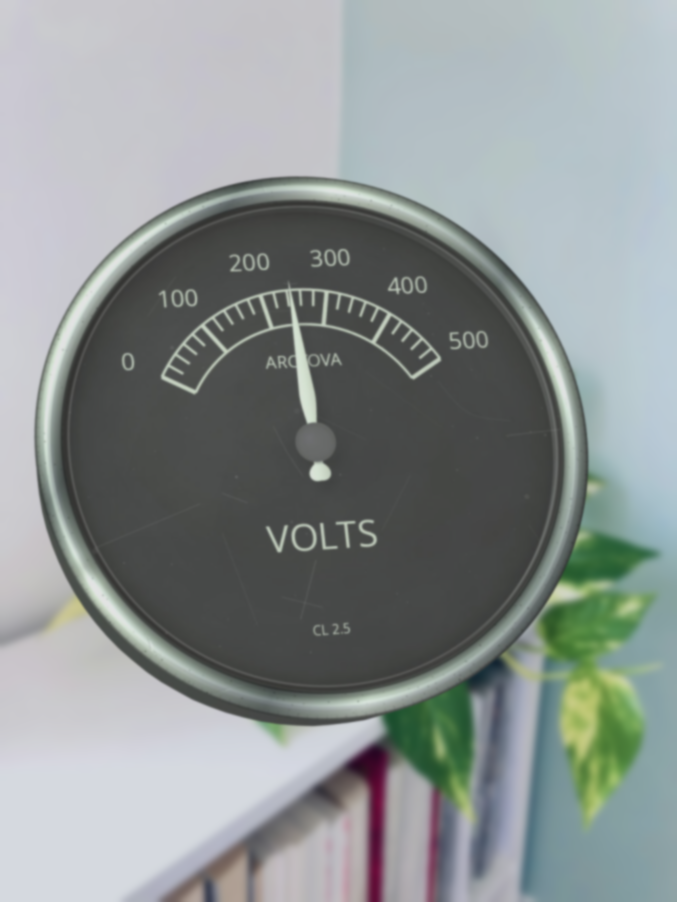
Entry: 240 V
